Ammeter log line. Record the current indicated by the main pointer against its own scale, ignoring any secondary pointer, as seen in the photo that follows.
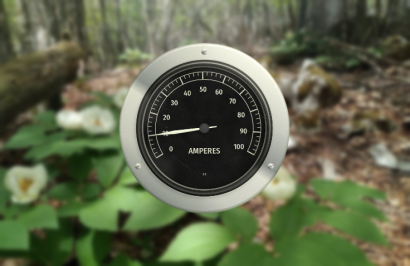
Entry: 10 A
